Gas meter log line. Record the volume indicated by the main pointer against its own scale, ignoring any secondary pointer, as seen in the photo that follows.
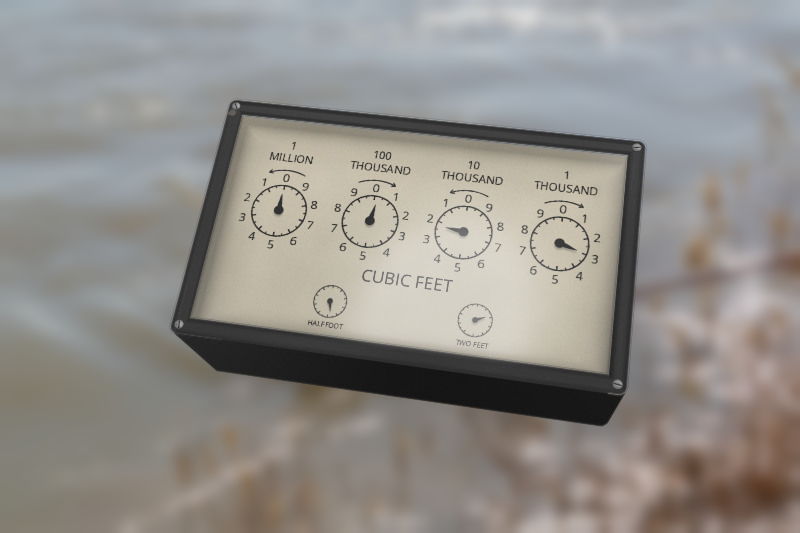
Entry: 2300 ft³
